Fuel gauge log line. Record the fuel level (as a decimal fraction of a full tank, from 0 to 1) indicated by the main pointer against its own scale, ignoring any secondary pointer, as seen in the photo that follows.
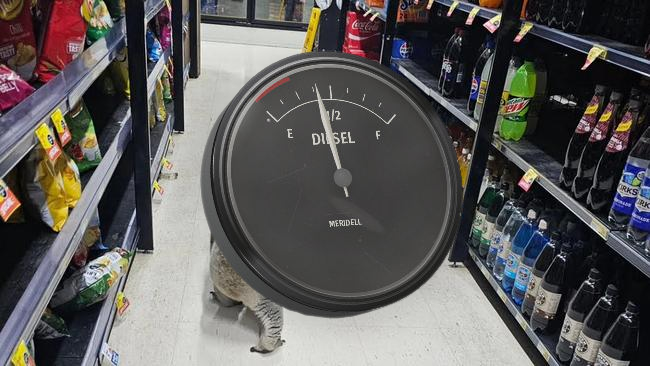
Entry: 0.375
